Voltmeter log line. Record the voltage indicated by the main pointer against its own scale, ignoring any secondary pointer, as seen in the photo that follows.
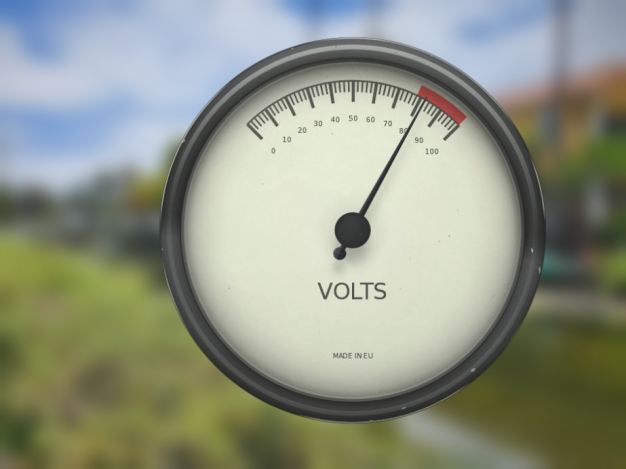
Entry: 82 V
